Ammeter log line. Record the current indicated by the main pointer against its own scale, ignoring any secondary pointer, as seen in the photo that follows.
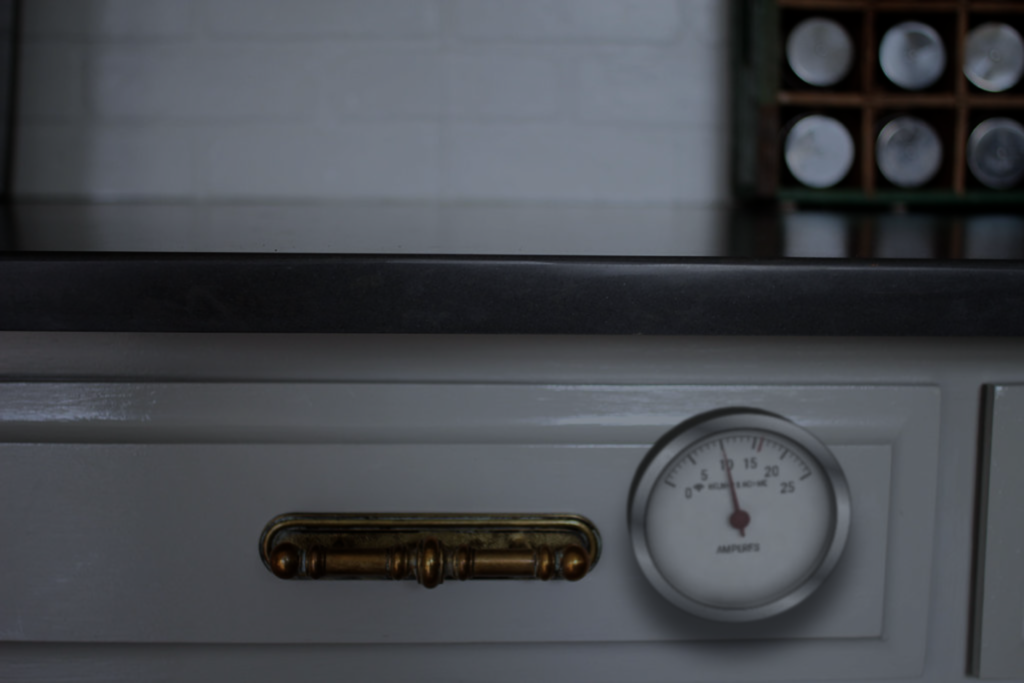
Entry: 10 A
